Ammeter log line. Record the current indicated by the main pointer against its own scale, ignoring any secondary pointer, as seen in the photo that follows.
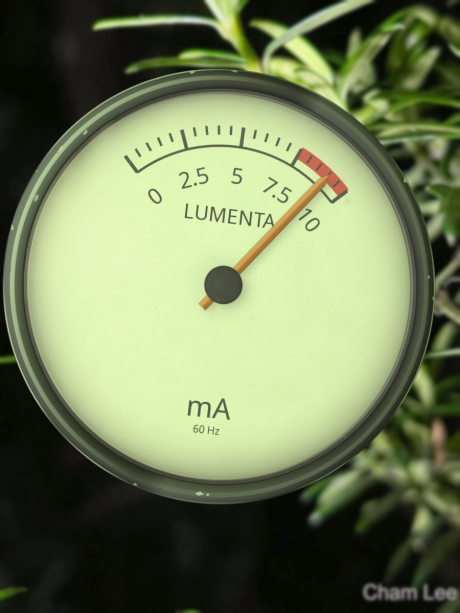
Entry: 9 mA
